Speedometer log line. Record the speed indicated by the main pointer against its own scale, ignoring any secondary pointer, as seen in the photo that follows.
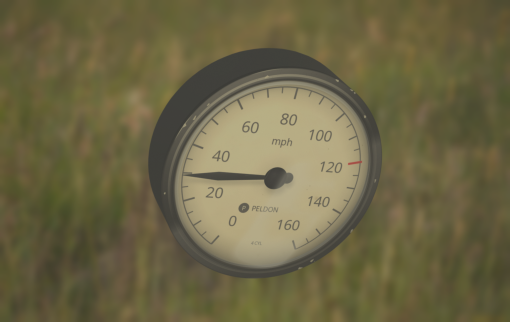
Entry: 30 mph
